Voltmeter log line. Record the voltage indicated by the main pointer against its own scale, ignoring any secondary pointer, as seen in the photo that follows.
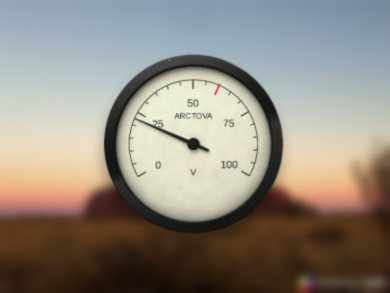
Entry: 22.5 V
